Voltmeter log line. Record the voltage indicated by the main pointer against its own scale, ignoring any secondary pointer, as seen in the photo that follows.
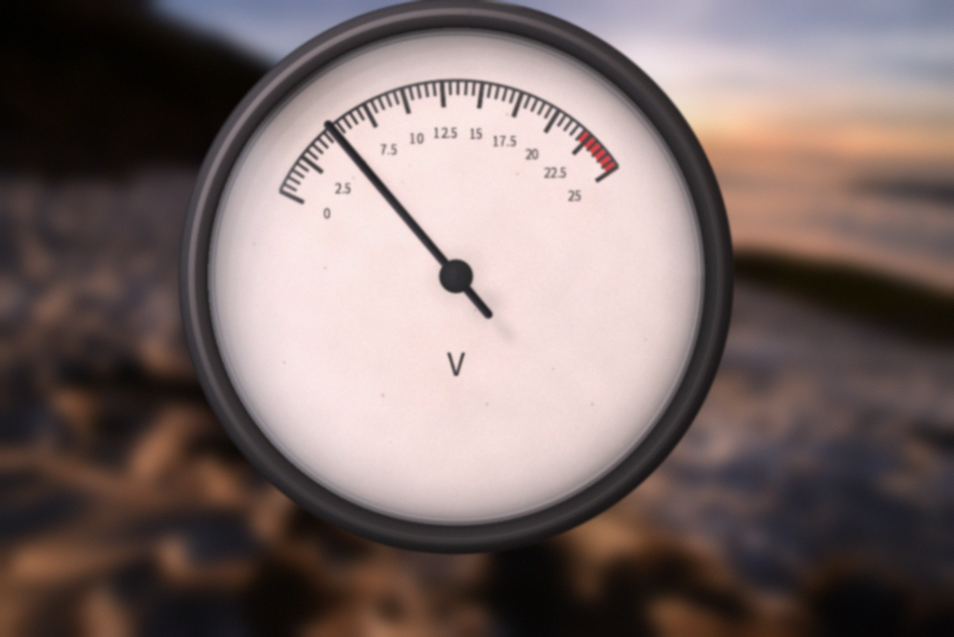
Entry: 5 V
